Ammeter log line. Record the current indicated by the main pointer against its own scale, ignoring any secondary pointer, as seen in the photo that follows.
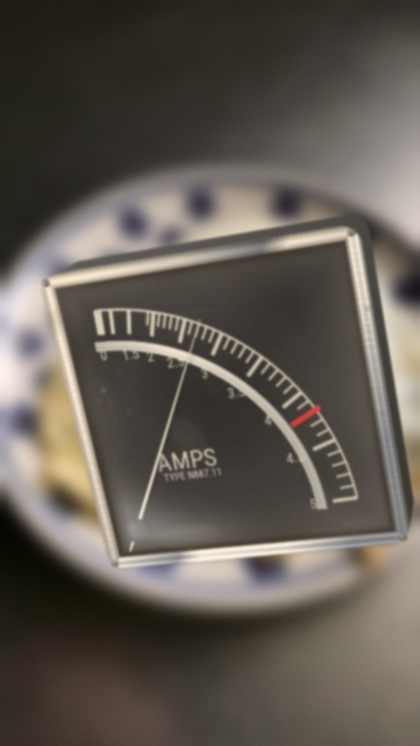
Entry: 2.7 A
